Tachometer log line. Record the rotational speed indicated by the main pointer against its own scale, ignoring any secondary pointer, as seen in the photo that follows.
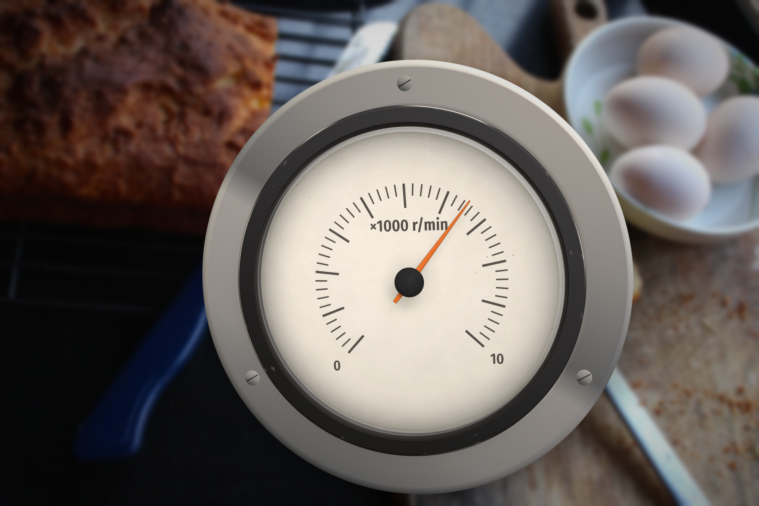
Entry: 6500 rpm
